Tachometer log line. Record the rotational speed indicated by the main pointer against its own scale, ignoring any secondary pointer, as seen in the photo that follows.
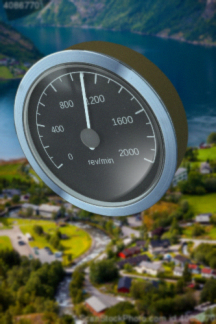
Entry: 1100 rpm
